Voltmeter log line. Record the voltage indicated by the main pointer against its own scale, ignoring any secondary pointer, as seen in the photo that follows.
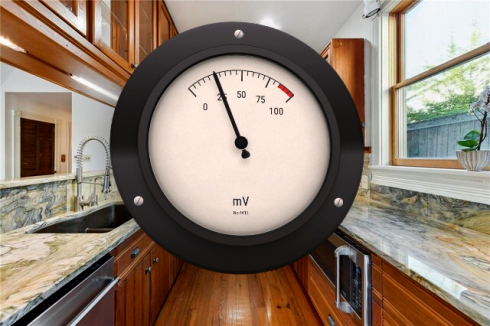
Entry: 25 mV
